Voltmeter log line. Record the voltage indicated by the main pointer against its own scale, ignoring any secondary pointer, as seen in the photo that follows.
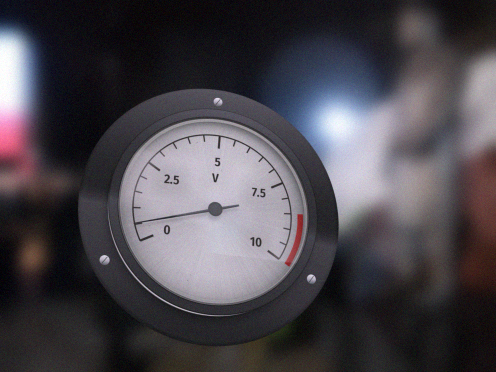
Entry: 0.5 V
